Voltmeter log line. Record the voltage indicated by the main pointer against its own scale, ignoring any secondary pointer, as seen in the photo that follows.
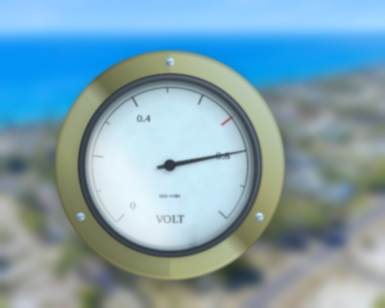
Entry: 0.8 V
